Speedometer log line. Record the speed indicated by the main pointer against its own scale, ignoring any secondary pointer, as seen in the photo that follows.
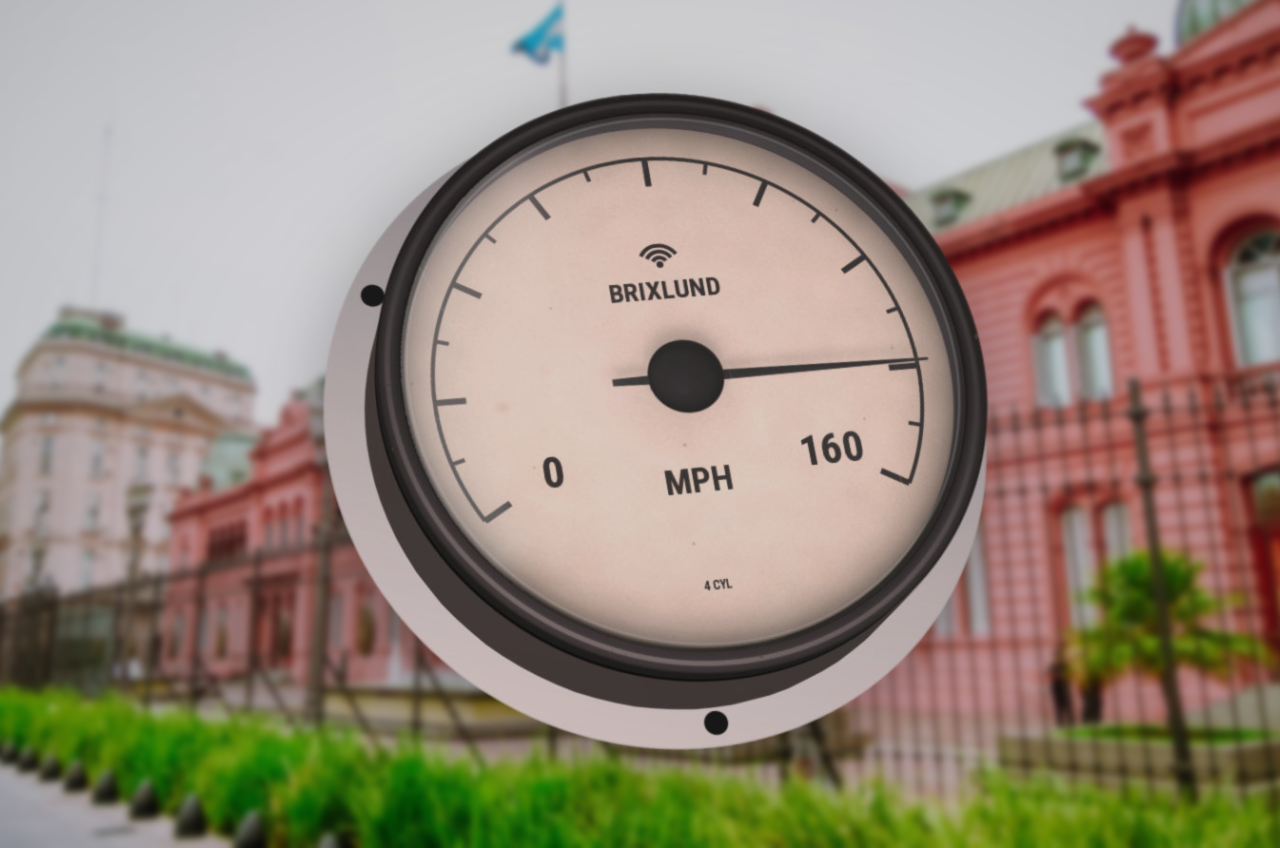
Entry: 140 mph
